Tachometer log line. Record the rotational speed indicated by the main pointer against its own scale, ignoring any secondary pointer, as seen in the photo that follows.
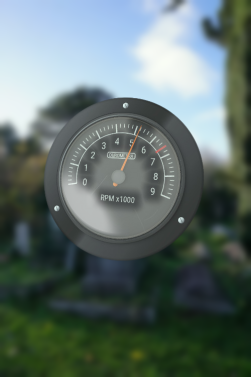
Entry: 5200 rpm
